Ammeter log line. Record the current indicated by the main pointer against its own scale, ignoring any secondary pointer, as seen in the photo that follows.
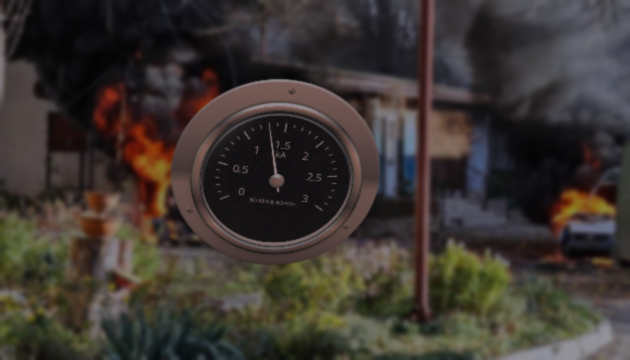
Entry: 1.3 kA
